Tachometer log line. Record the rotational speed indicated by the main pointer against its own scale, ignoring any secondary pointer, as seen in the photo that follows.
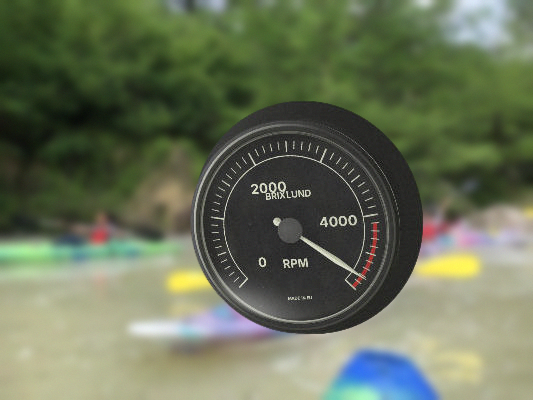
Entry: 4800 rpm
